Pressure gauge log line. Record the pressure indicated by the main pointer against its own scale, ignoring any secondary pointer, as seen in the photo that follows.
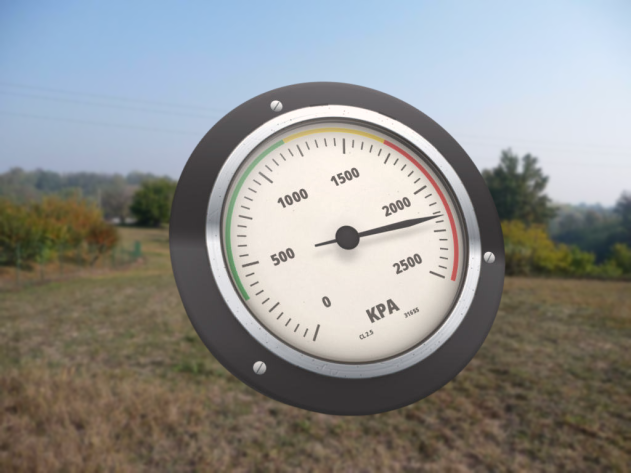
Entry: 2175 kPa
